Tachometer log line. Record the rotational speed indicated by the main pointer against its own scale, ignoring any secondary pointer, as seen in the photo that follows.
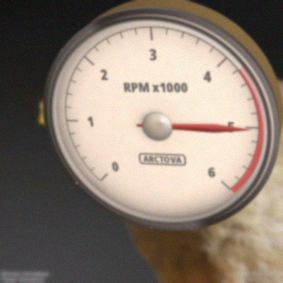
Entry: 5000 rpm
